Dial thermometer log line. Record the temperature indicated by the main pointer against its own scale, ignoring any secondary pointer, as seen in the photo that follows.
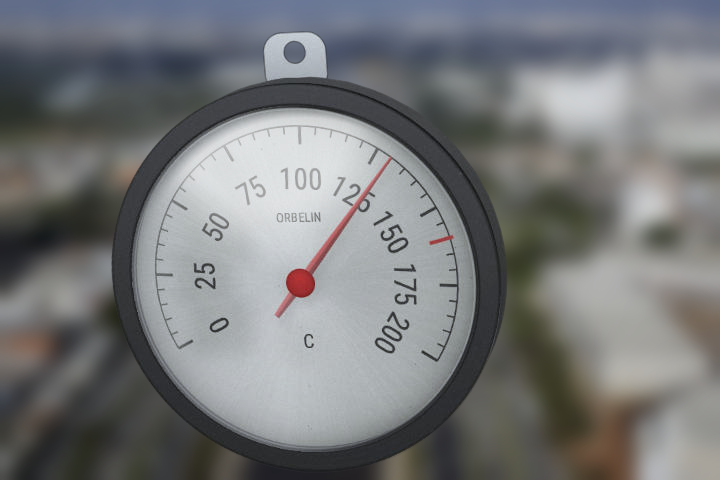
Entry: 130 °C
